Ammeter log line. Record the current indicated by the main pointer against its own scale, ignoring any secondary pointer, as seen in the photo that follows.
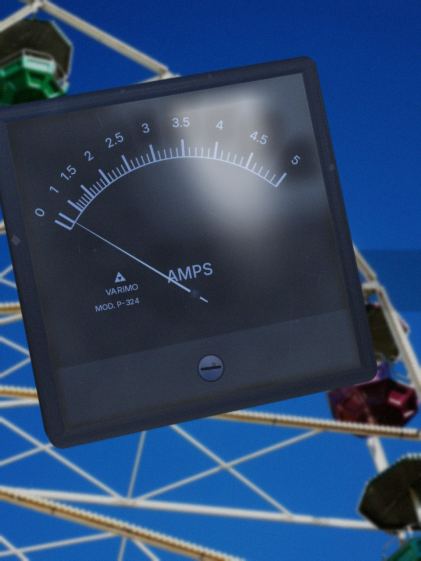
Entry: 0.5 A
